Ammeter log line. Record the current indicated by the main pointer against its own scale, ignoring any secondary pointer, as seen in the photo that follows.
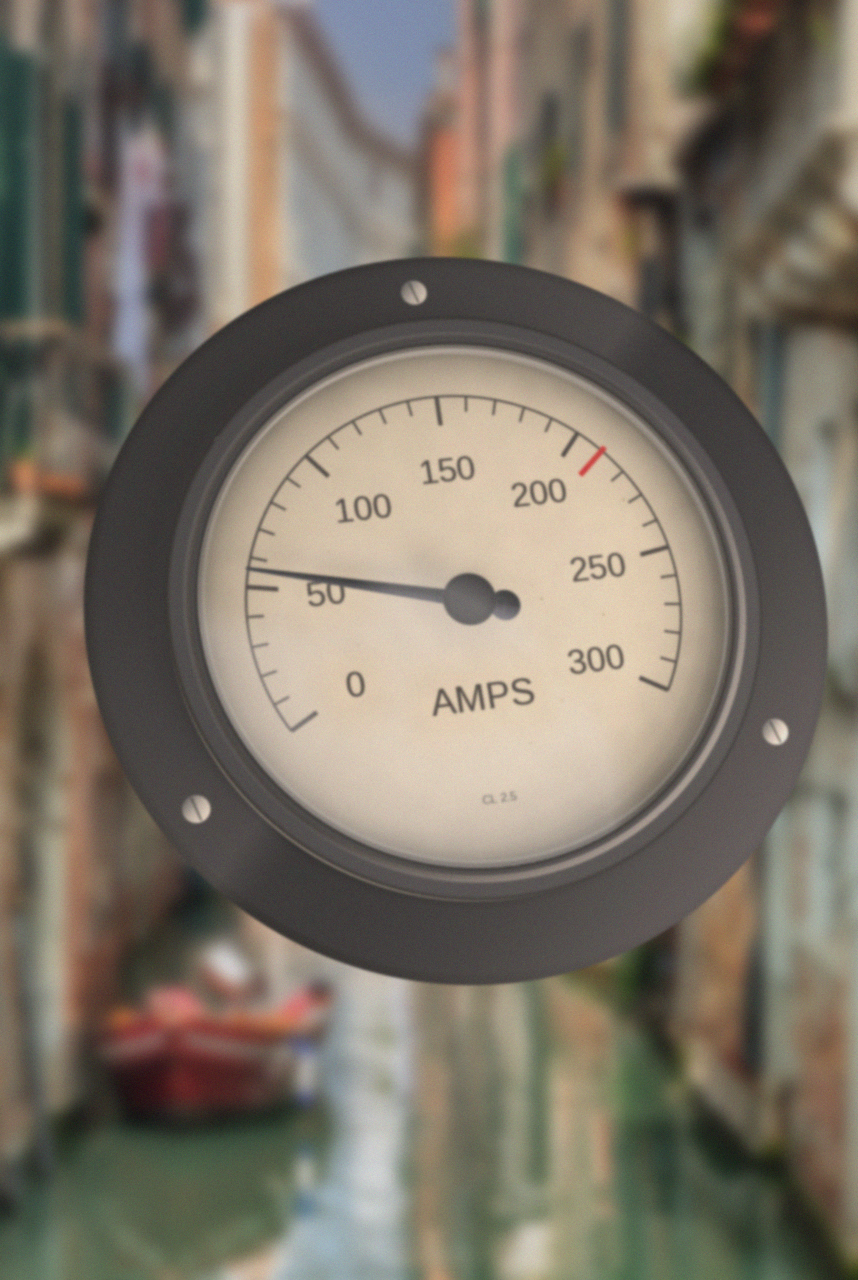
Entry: 55 A
